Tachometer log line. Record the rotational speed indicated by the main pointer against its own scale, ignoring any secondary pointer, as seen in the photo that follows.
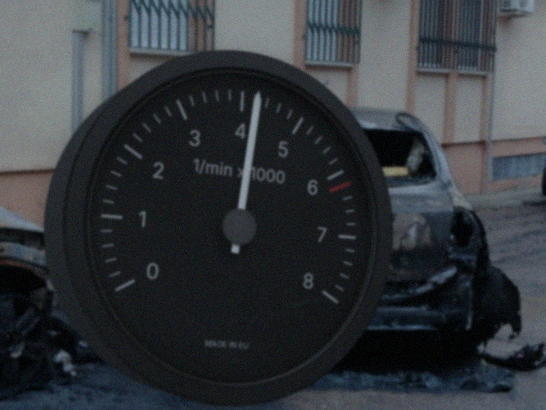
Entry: 4200 rpm
